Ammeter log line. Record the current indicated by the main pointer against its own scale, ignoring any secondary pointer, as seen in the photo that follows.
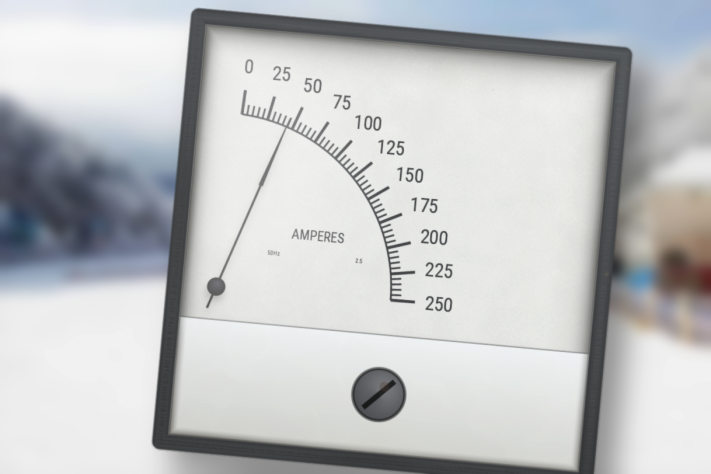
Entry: 45 A
